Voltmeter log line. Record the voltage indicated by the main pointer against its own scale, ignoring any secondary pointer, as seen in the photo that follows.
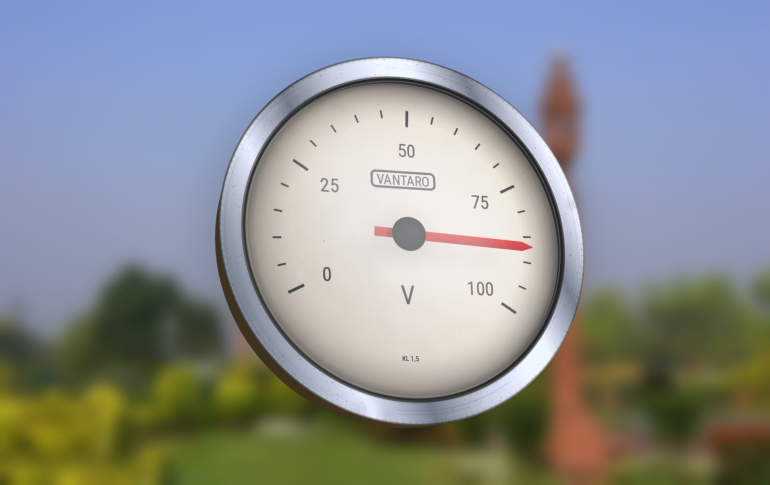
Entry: 87.5 V
